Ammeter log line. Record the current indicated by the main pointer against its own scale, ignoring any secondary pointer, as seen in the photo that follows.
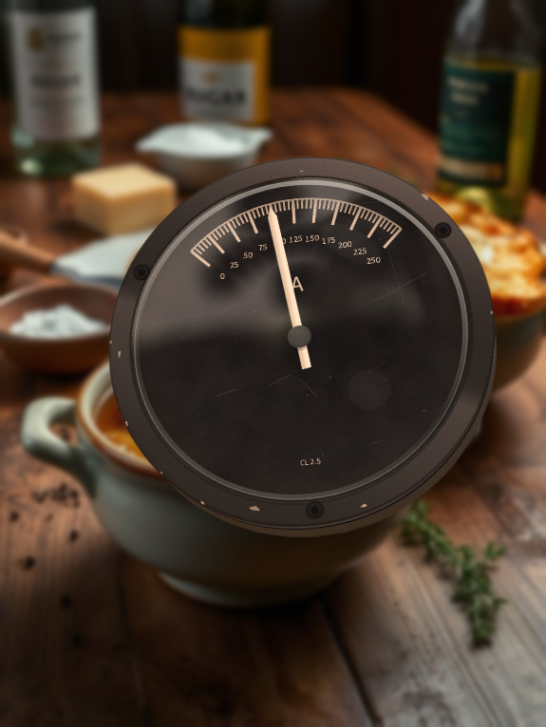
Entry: 100 A
